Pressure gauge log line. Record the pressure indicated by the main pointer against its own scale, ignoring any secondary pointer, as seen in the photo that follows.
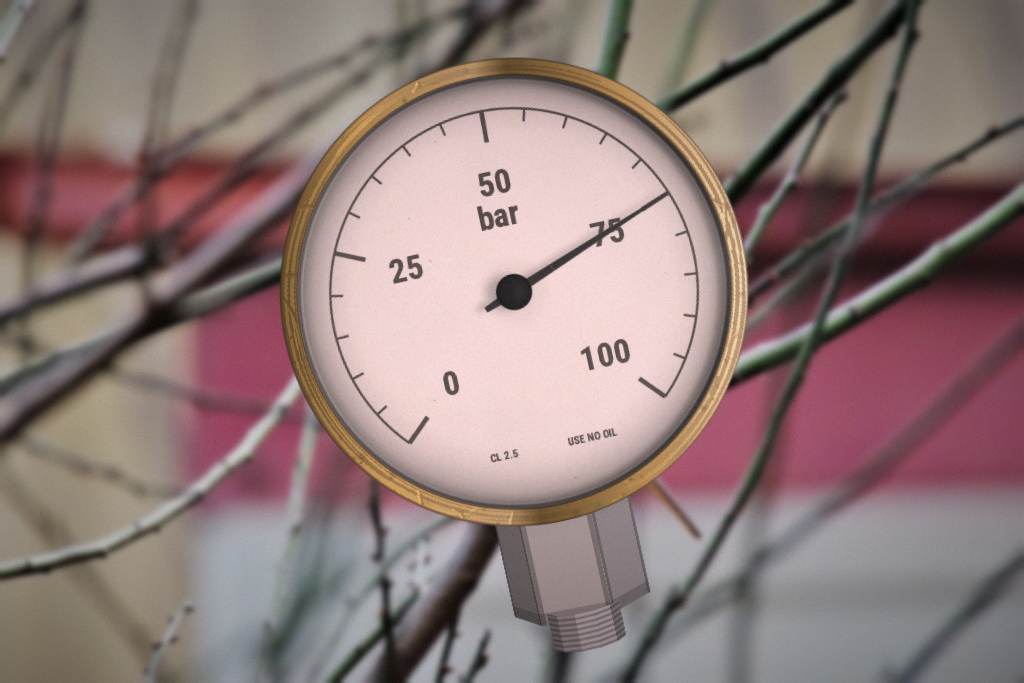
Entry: 75 bar
